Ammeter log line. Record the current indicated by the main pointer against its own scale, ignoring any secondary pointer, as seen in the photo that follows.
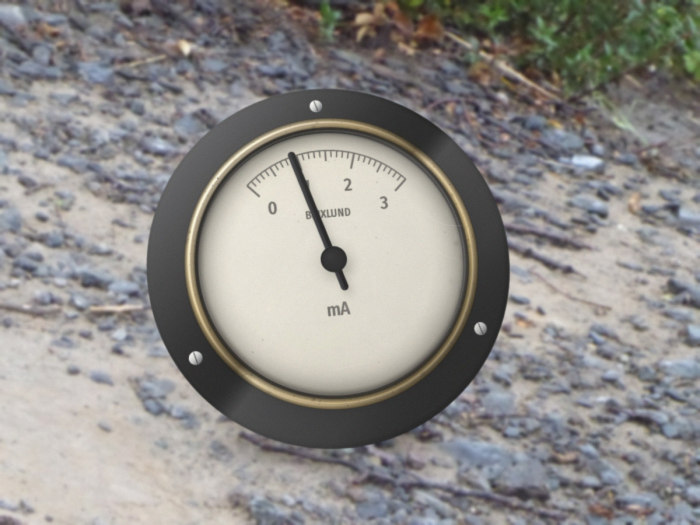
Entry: 0.9 mA
